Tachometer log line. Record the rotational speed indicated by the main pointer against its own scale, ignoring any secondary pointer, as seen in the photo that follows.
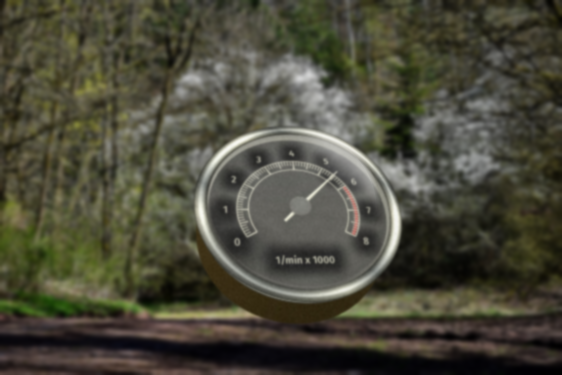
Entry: 5500 rpm
